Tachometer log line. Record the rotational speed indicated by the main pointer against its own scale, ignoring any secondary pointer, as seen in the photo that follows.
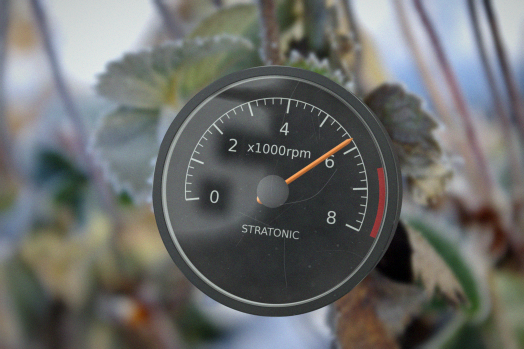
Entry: 5800 rpm
